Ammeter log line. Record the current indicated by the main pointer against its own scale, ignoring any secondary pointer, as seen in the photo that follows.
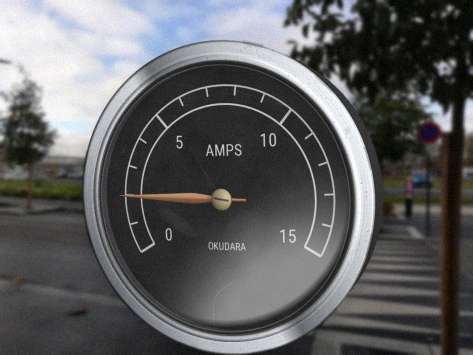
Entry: 2 A
